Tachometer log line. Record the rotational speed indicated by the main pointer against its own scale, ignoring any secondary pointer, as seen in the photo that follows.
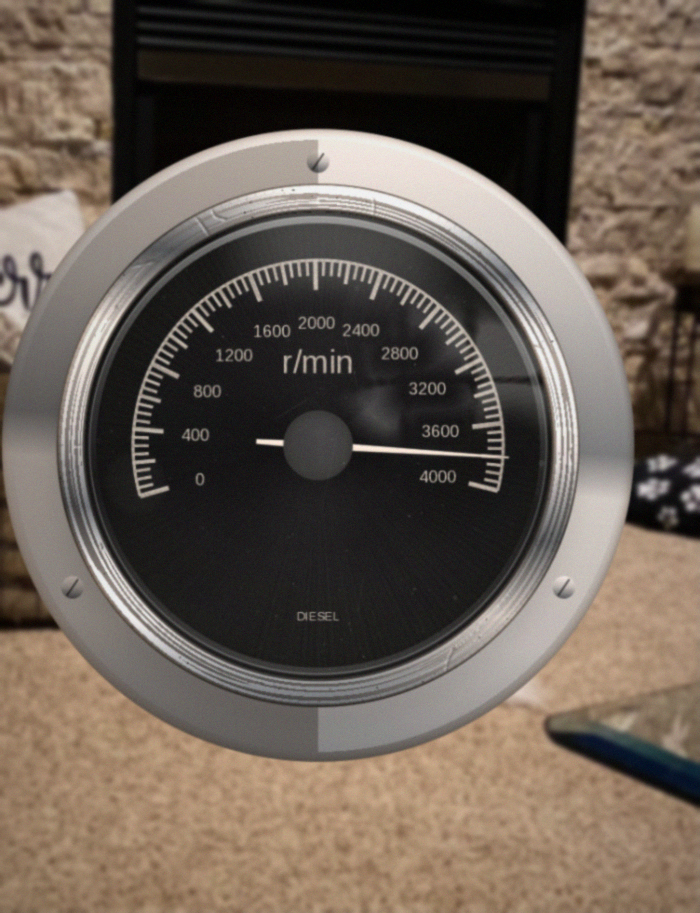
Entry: 3800 rpm
